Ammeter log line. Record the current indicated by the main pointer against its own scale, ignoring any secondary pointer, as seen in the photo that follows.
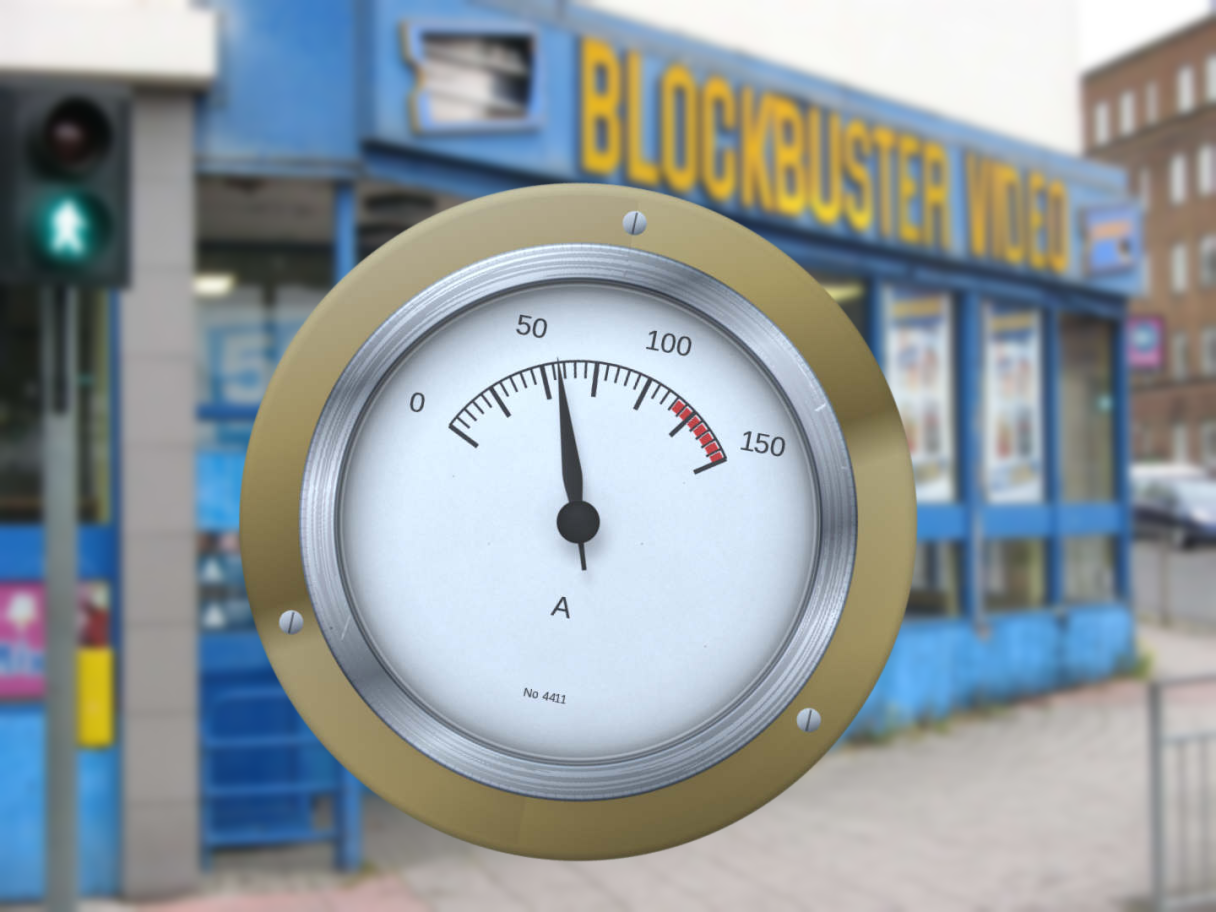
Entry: 57.5 A
